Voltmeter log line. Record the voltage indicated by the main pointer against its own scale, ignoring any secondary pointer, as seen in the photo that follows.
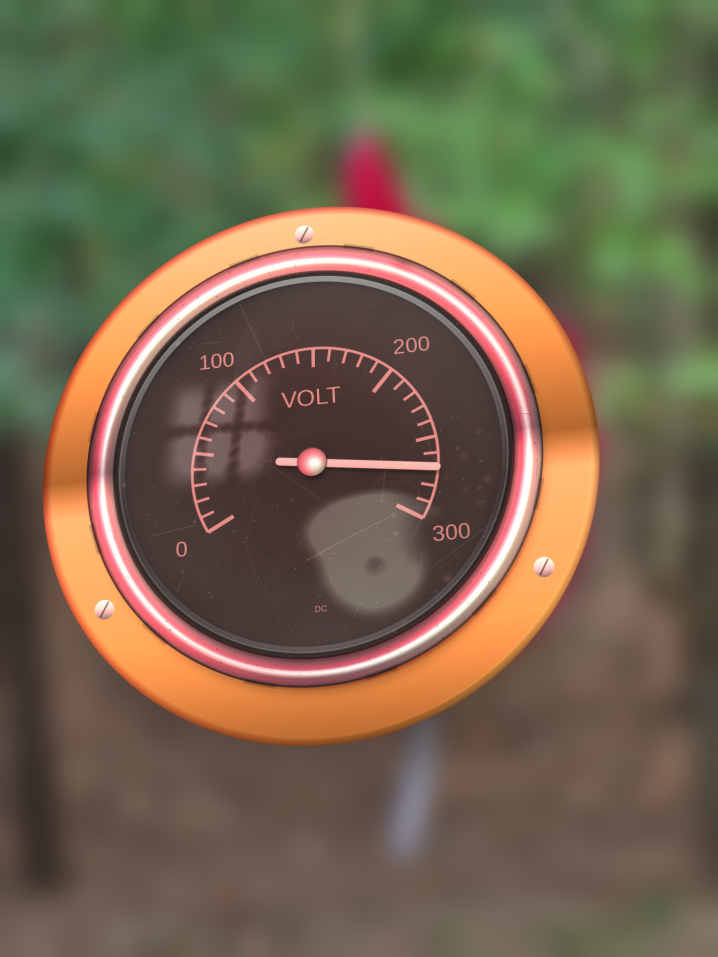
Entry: 270 V
